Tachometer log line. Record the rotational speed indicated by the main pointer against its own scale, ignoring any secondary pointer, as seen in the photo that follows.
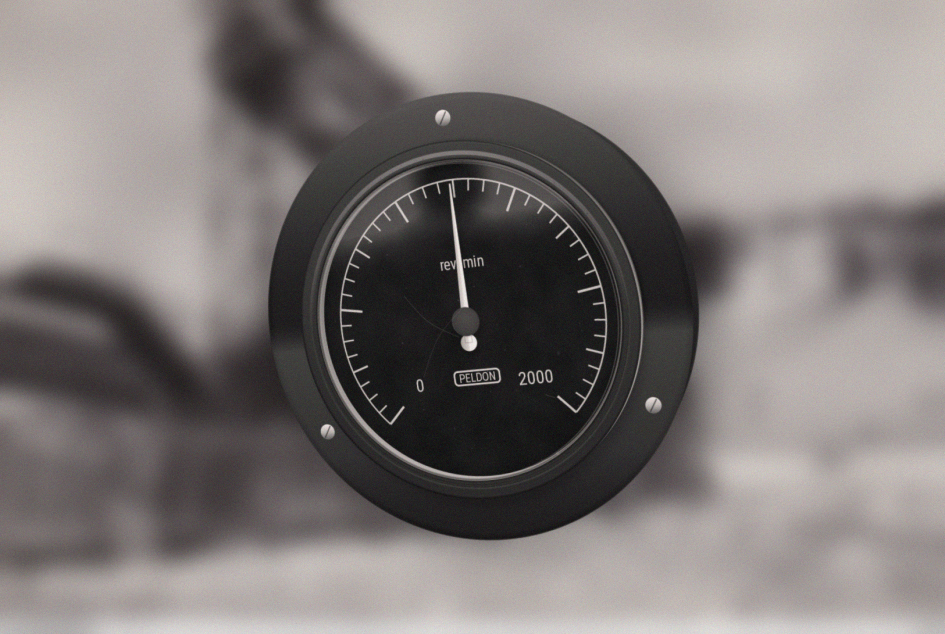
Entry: 1000 rpm
